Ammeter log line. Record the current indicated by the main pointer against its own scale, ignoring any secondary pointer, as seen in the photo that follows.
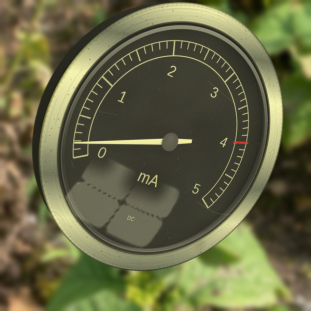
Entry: 0.2 mA
